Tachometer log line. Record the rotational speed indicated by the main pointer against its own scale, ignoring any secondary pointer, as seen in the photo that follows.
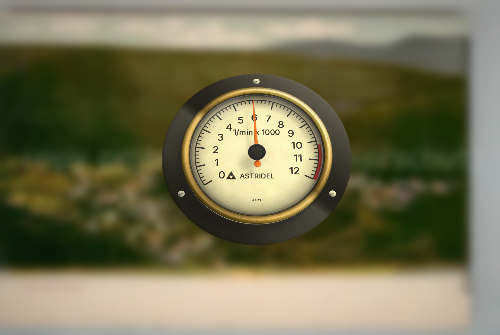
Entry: 6000 rpm
